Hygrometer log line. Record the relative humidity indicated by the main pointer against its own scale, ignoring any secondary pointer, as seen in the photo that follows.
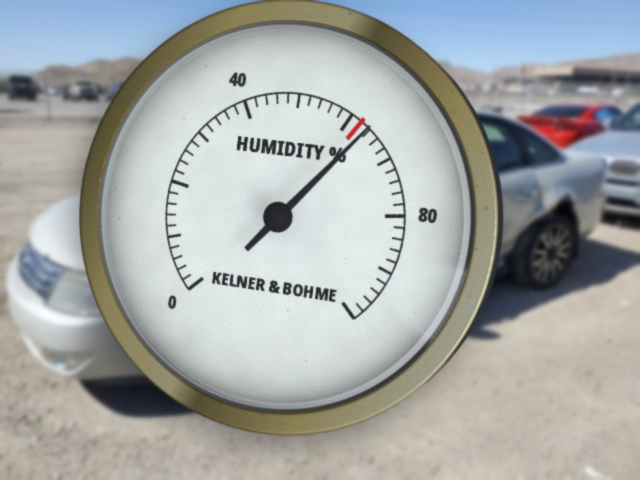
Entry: 64 %
